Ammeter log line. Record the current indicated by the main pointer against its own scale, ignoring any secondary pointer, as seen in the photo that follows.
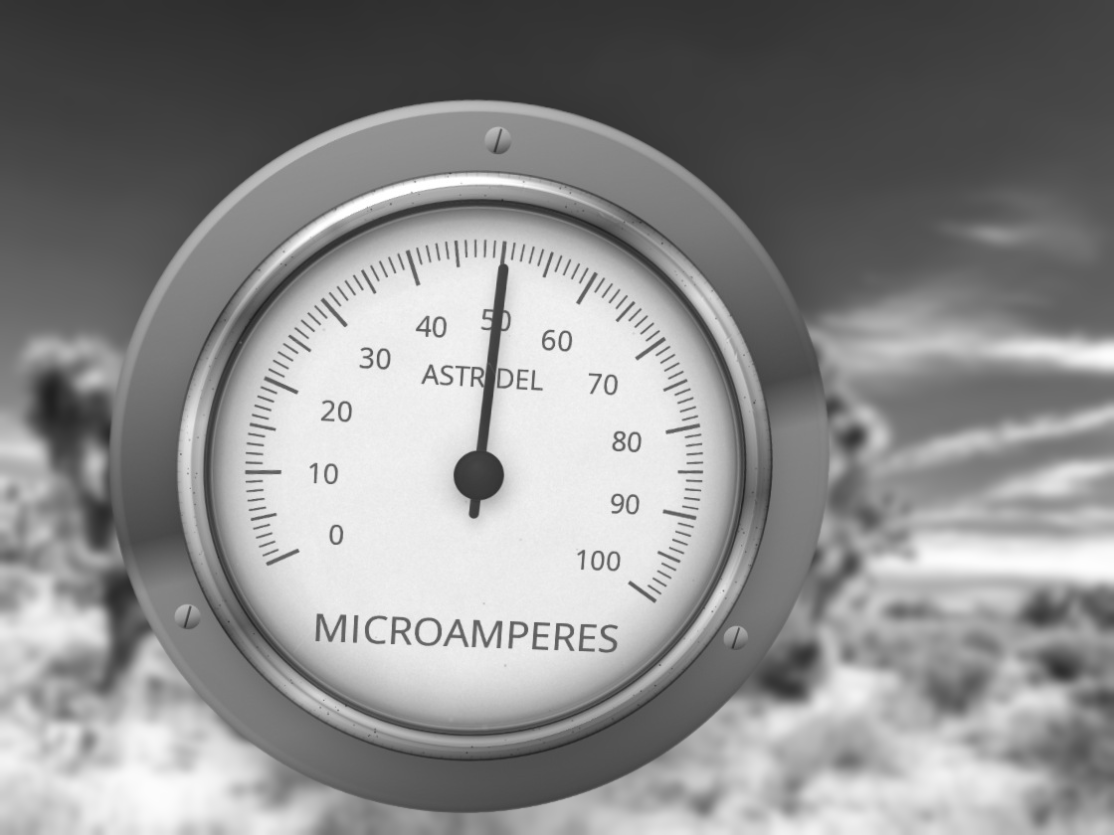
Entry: 50 µA
